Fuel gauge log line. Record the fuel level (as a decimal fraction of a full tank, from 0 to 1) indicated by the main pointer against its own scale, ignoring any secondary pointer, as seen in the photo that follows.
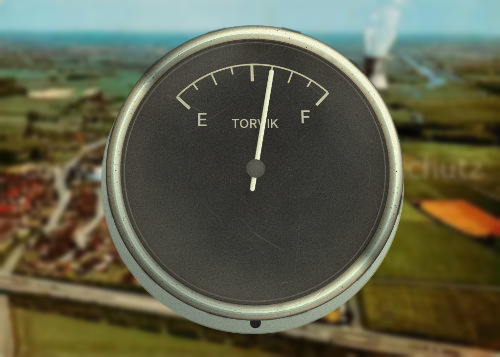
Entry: 0.625
